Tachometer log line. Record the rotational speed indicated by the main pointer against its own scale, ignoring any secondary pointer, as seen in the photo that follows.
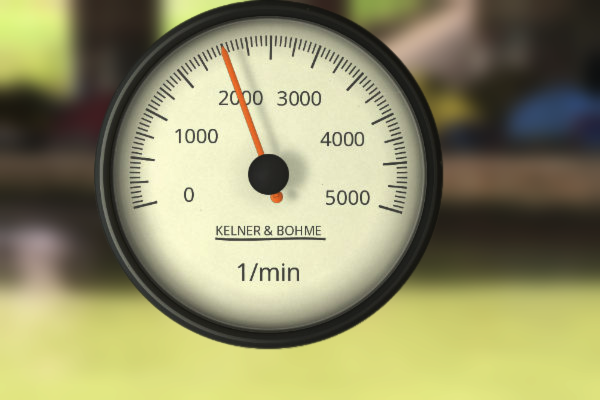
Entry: 2000 rpm
